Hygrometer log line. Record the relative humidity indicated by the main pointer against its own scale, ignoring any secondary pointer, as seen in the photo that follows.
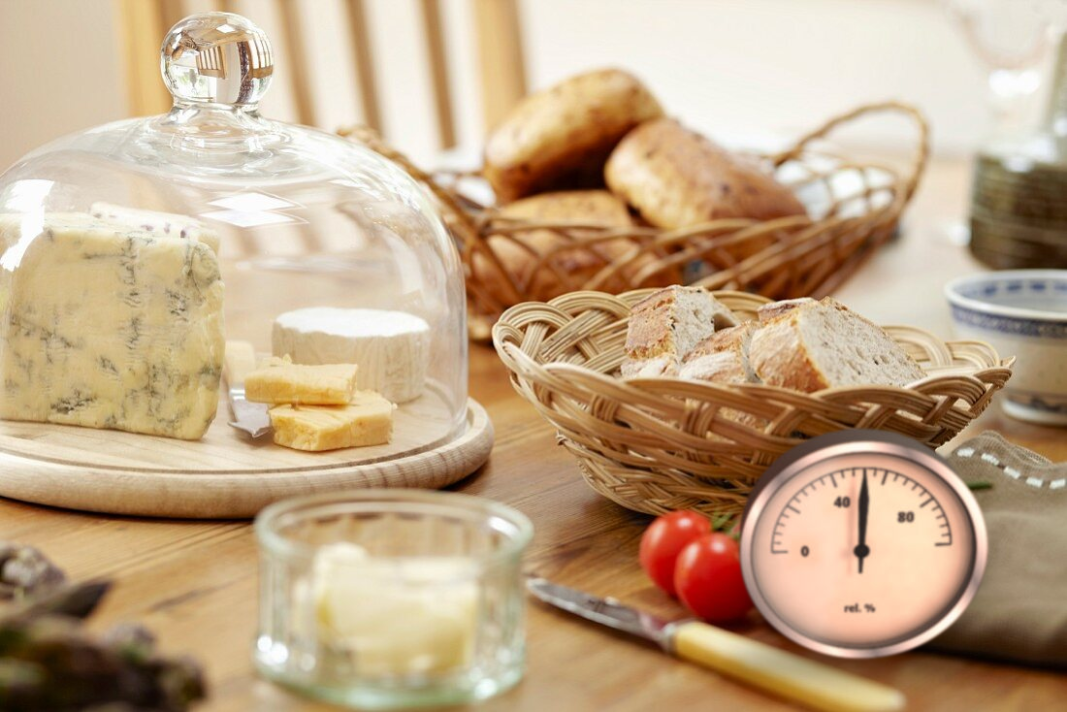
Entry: 52 %
